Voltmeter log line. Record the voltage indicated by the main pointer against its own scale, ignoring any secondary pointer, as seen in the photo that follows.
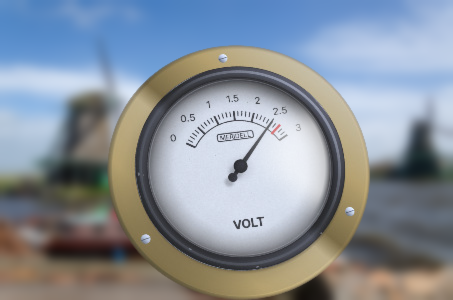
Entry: 2.5 V
